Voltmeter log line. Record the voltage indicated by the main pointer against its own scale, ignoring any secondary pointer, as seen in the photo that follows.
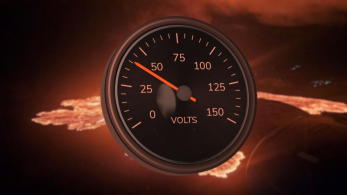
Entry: 40 V
